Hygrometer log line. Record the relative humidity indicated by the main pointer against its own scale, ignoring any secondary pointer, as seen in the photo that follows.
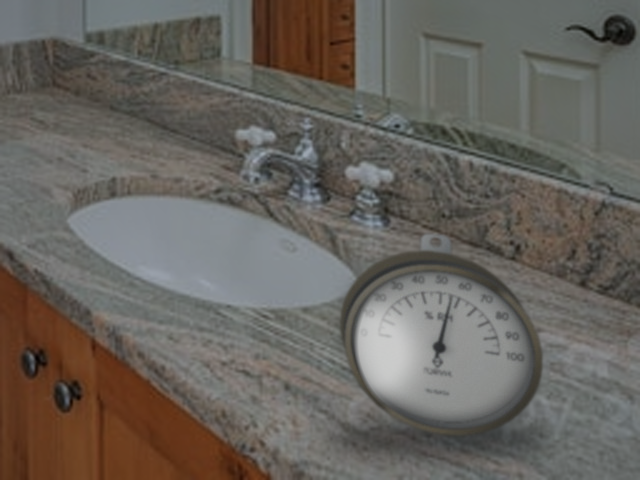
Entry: 55 %
